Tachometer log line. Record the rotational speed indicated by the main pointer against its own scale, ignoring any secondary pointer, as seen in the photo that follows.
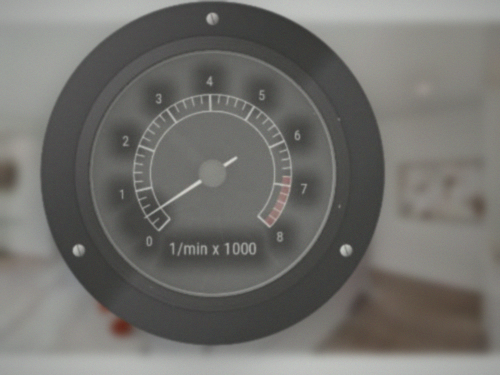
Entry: 400 rpm
